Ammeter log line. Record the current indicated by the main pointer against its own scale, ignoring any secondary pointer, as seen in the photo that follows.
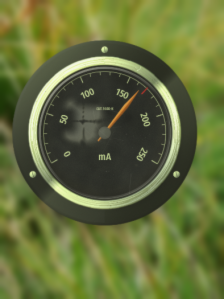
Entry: 165 mA
